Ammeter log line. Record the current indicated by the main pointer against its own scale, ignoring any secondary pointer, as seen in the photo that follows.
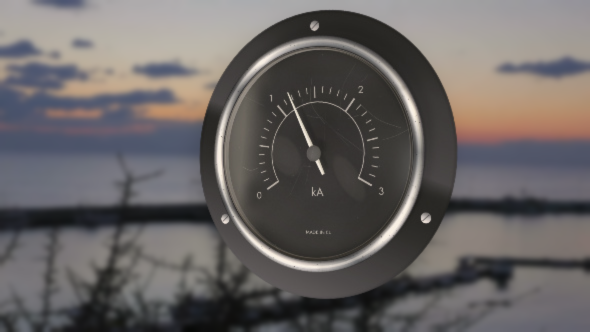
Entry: 1.2 kA
